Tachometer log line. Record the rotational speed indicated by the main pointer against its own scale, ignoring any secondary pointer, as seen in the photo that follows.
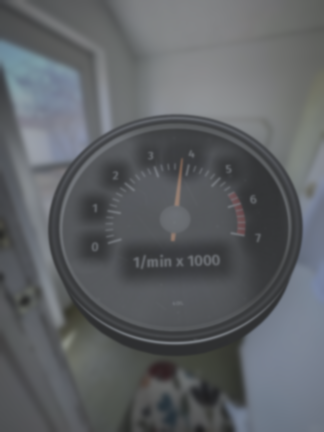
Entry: 3800 rpm
